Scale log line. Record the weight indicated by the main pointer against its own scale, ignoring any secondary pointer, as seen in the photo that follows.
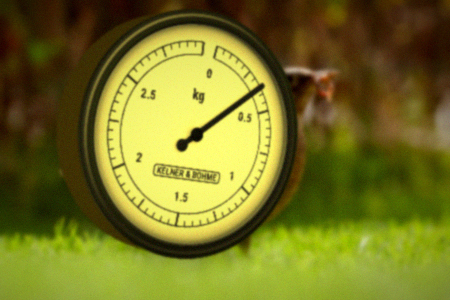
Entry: 0.35 kg
